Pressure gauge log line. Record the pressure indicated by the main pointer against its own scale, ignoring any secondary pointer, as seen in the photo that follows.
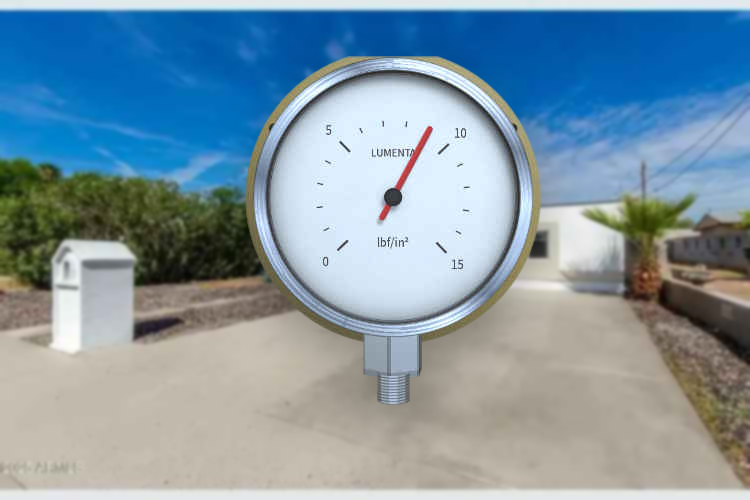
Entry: 9 psi
